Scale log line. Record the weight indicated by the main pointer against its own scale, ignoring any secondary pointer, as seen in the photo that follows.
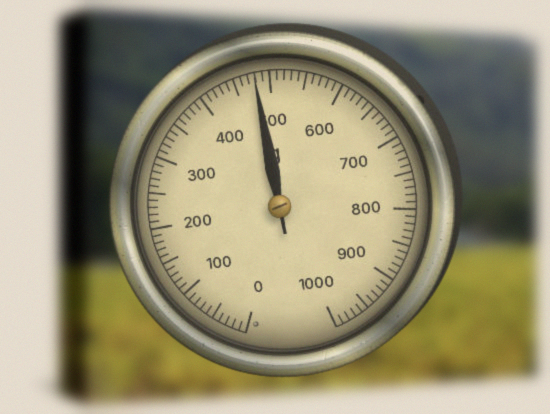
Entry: 480 g
